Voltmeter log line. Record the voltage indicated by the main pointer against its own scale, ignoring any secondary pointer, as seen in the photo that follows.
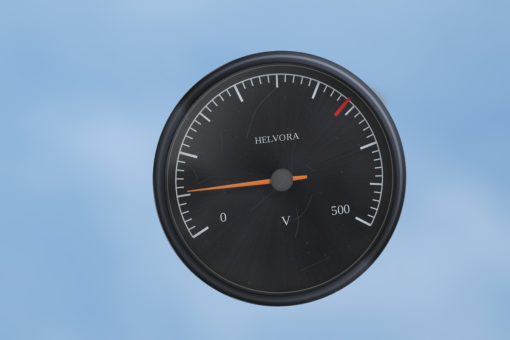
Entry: 55 V
